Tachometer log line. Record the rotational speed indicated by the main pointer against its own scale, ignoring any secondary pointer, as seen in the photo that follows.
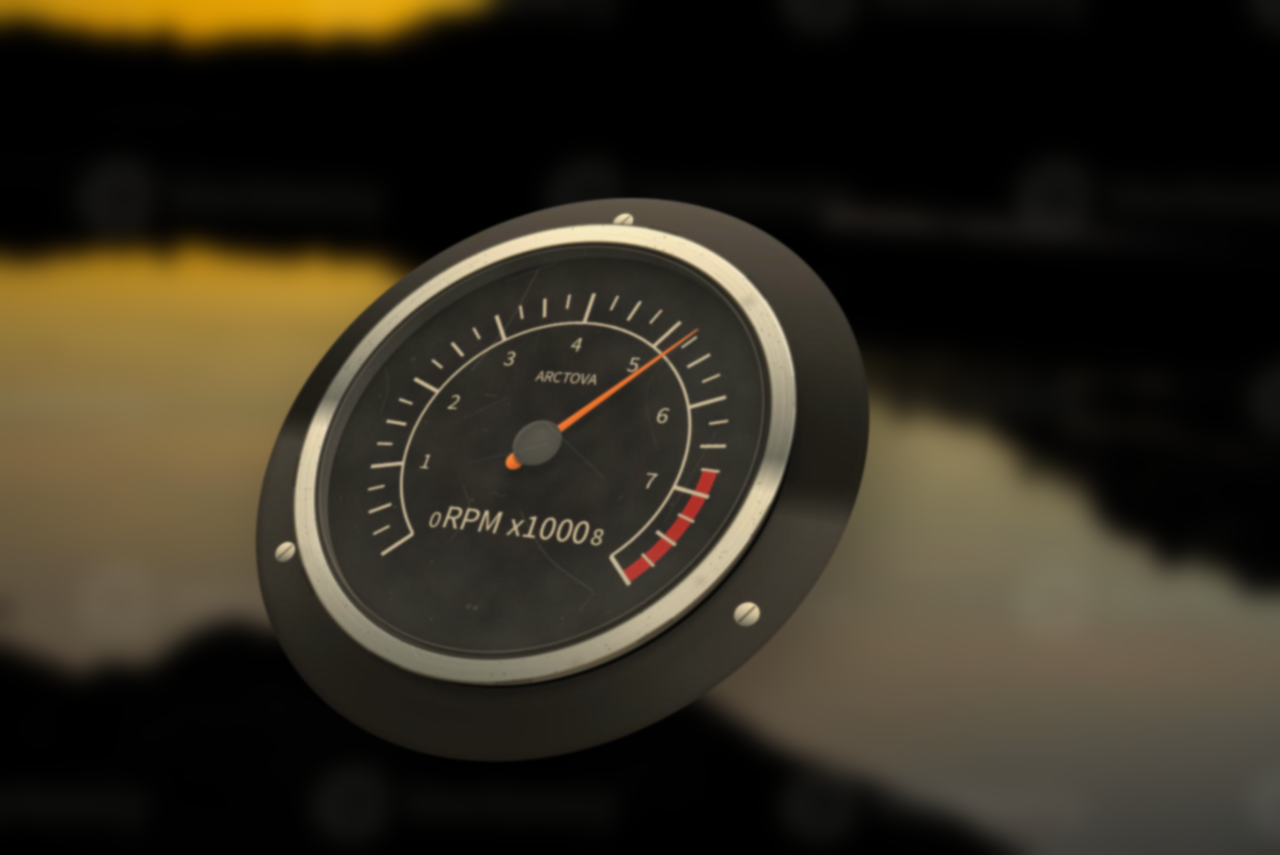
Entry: 5250 rpm
